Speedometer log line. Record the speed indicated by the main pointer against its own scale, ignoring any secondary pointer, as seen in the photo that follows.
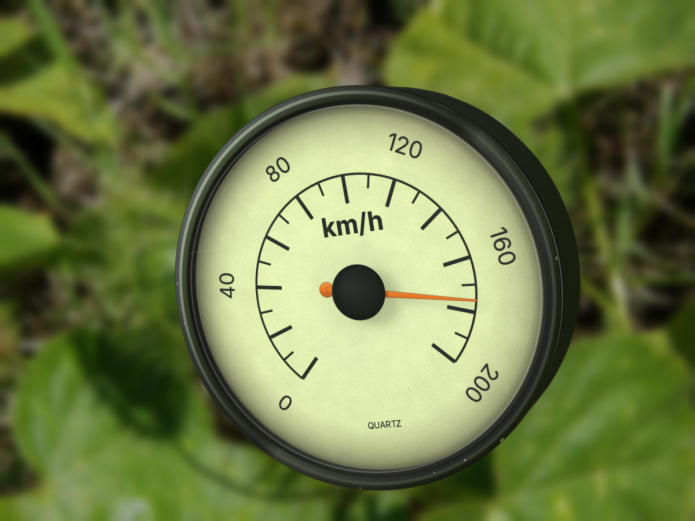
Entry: 175 km/h
